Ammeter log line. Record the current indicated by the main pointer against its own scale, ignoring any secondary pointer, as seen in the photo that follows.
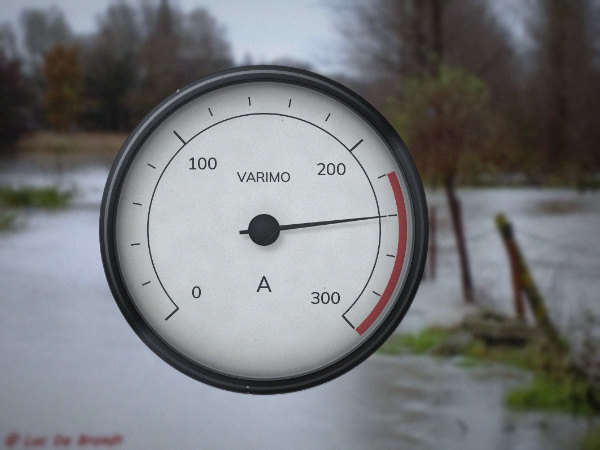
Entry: 240 A
